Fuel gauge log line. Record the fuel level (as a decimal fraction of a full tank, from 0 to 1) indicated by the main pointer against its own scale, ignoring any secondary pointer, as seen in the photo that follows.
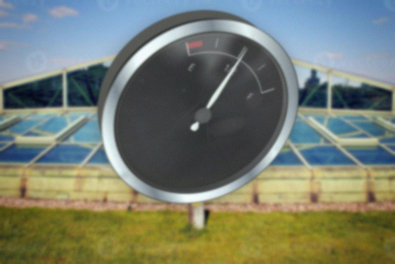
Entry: 0.5
